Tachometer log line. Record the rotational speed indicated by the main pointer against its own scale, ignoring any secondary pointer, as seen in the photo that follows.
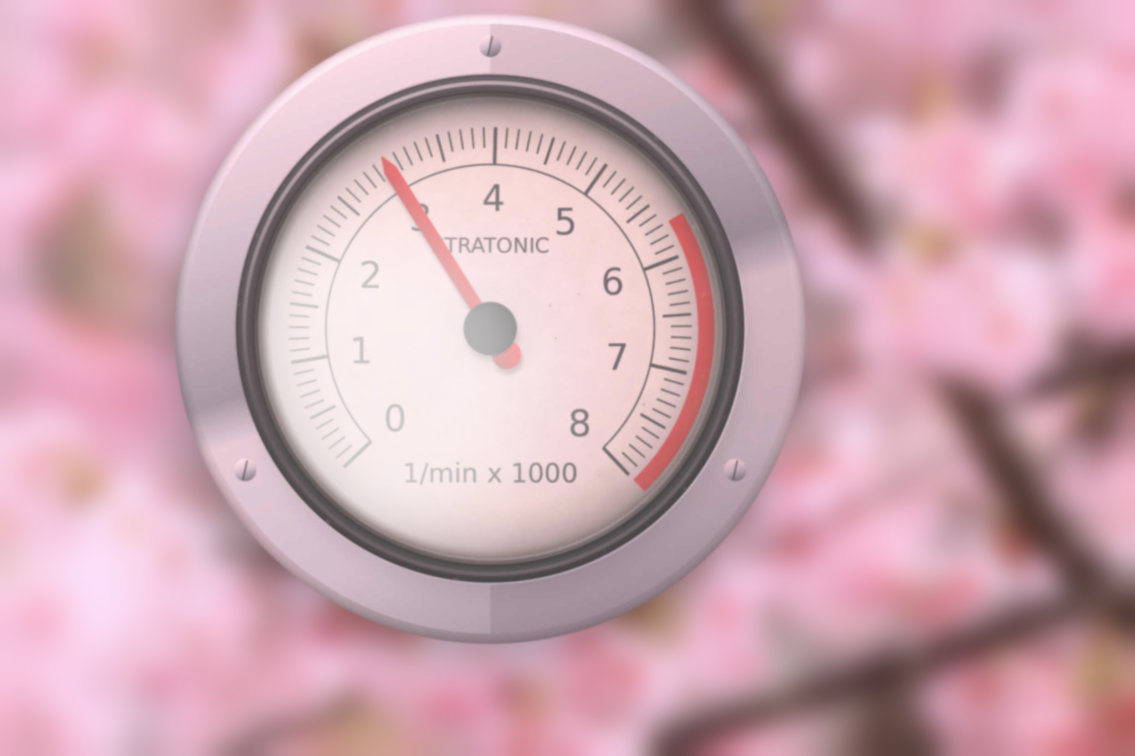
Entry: 3000 rpm
